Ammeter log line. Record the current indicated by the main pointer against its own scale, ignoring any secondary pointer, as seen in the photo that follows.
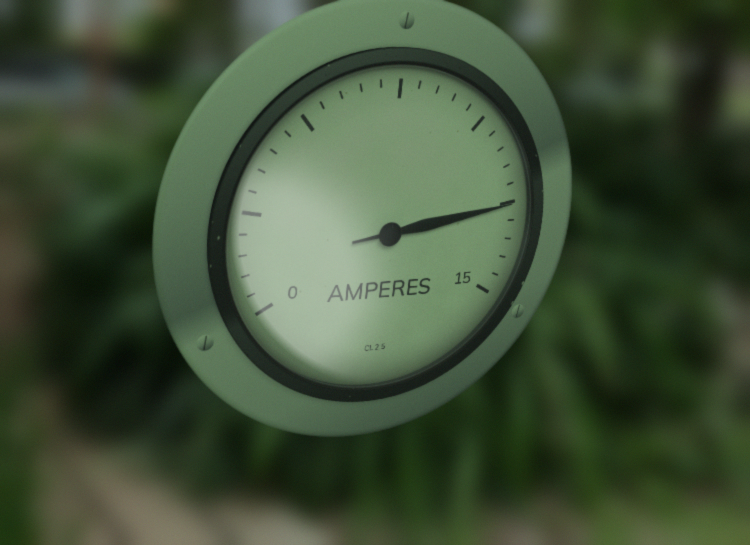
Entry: 12.5 A
